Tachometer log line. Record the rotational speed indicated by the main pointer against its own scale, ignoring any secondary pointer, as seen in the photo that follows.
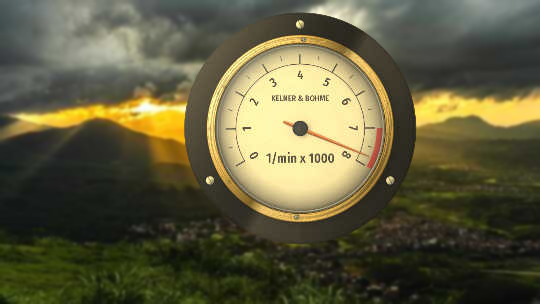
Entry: 7750 rpm
